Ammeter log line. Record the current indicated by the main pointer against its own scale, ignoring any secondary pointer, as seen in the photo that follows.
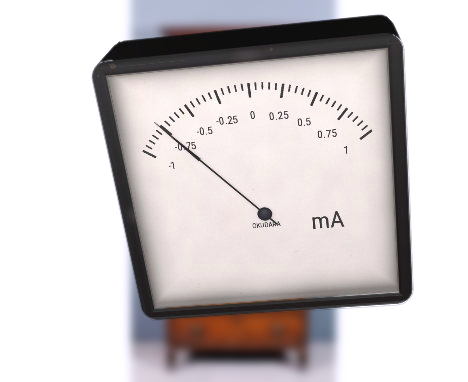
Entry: -0.75 mA
